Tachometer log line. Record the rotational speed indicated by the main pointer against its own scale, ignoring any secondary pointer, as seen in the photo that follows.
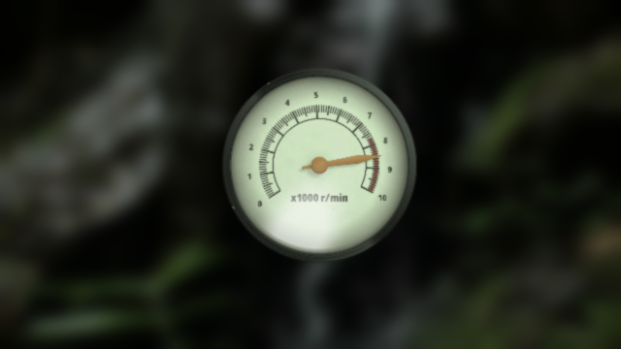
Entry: 8500 rpm
